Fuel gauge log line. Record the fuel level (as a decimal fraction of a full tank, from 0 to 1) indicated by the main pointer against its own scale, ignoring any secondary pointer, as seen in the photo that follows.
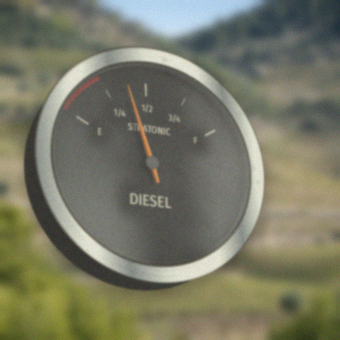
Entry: 0.375
